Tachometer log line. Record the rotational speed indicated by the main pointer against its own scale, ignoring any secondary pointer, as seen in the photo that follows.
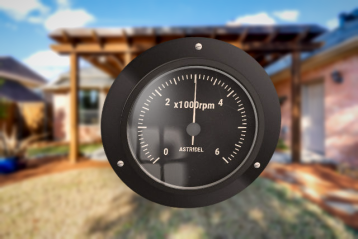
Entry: 3000 rpm
